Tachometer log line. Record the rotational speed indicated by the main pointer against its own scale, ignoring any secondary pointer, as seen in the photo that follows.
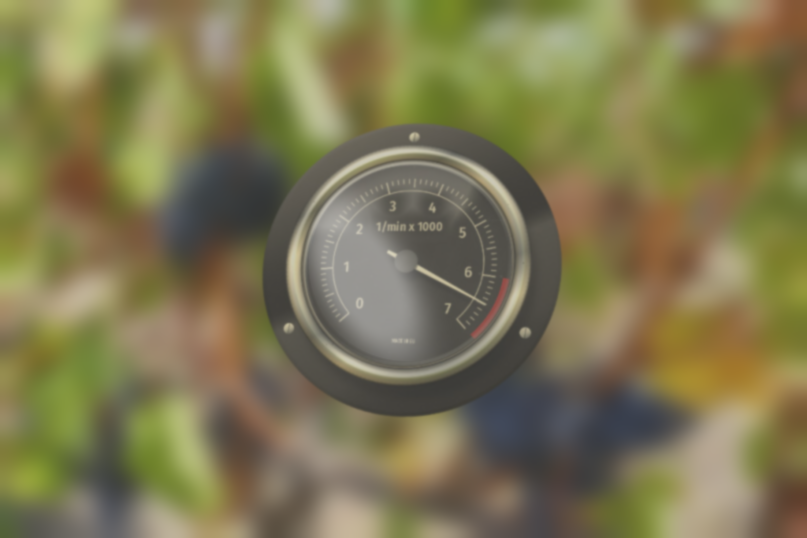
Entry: 6500 rpm
